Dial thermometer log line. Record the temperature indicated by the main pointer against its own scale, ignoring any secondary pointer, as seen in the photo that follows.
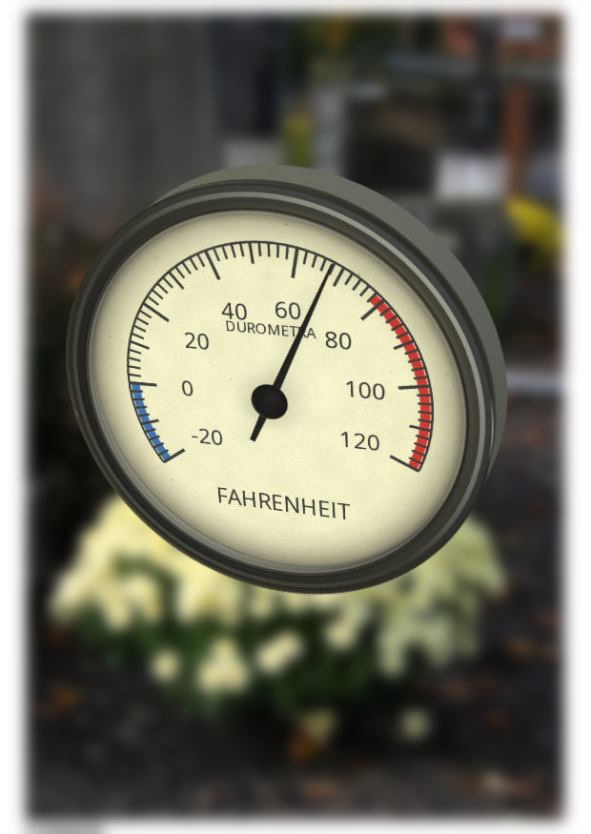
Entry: 68 °F
